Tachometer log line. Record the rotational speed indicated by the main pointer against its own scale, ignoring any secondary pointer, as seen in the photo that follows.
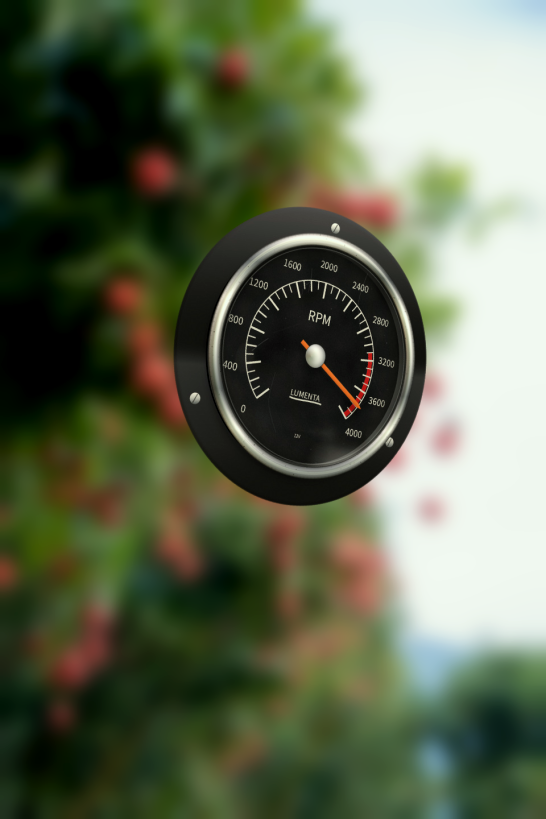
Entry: 3800 rpm
